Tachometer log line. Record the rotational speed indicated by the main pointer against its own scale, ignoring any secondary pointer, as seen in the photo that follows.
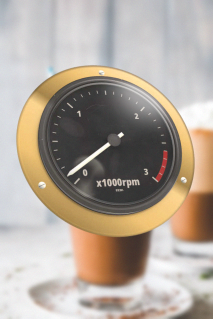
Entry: 100 rpm
